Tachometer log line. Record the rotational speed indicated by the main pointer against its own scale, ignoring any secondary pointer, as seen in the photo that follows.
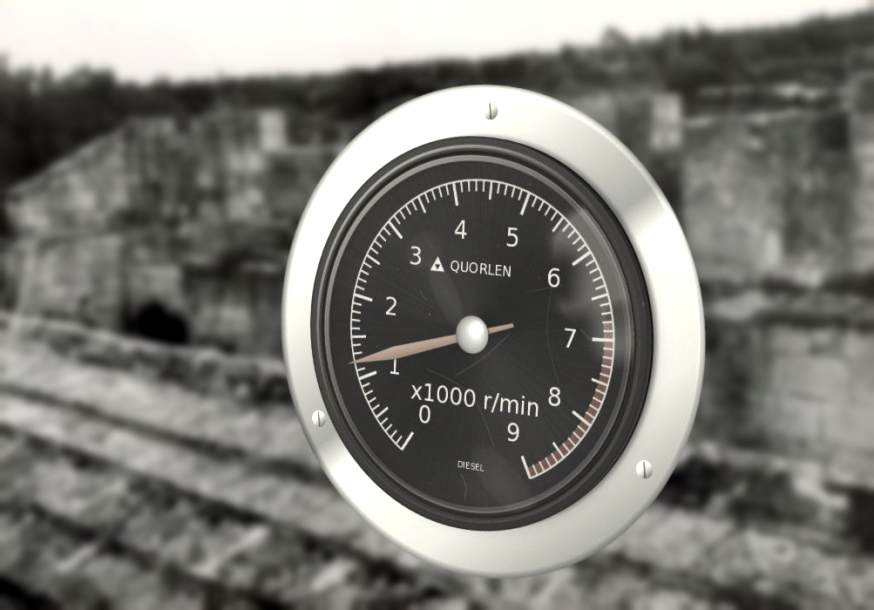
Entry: 1200 rpm
